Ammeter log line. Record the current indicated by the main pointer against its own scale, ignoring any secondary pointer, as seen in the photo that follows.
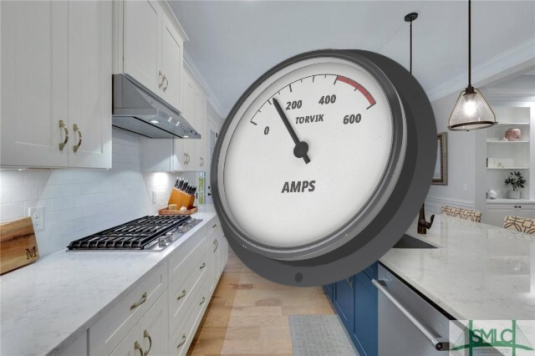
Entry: 125 A
